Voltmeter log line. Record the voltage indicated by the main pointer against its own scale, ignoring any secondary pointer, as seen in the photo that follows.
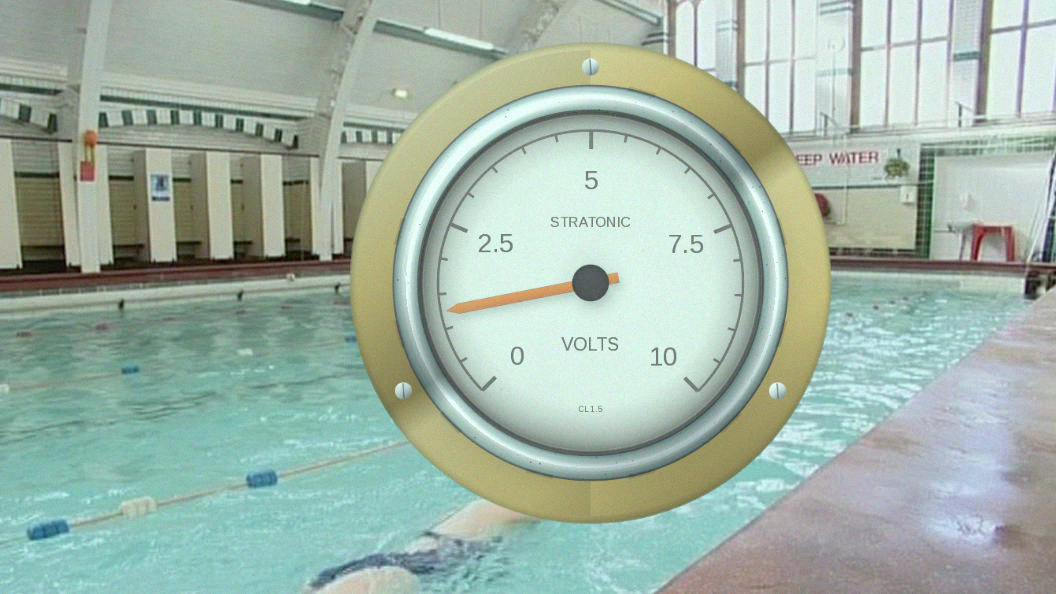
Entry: 1.25 V
